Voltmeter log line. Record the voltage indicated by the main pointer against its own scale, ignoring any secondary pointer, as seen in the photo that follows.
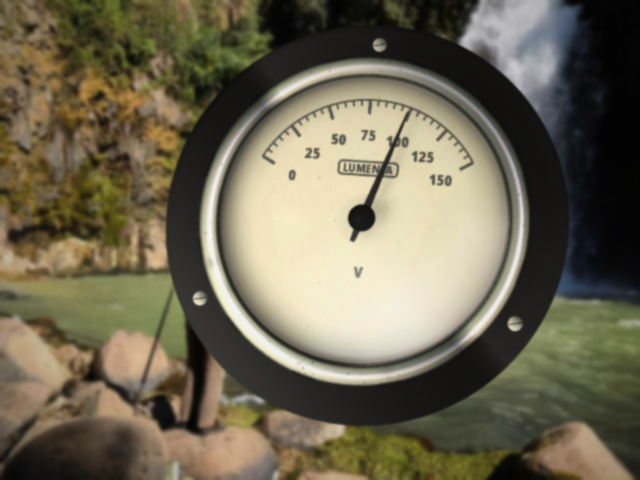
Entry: 100 V
